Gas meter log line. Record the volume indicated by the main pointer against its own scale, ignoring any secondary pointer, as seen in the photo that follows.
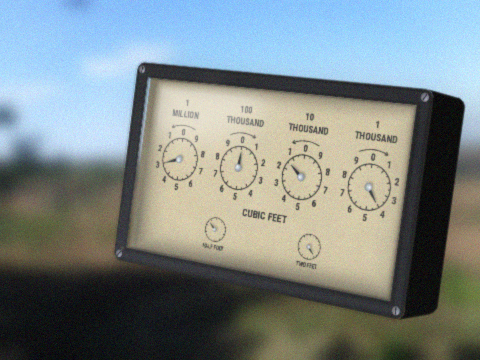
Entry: 301400 ft³
